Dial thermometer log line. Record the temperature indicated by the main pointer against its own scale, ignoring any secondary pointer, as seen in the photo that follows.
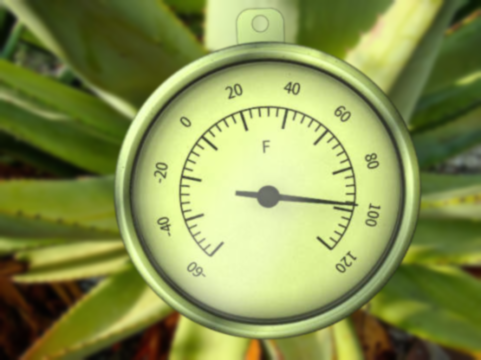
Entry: 96 °F
